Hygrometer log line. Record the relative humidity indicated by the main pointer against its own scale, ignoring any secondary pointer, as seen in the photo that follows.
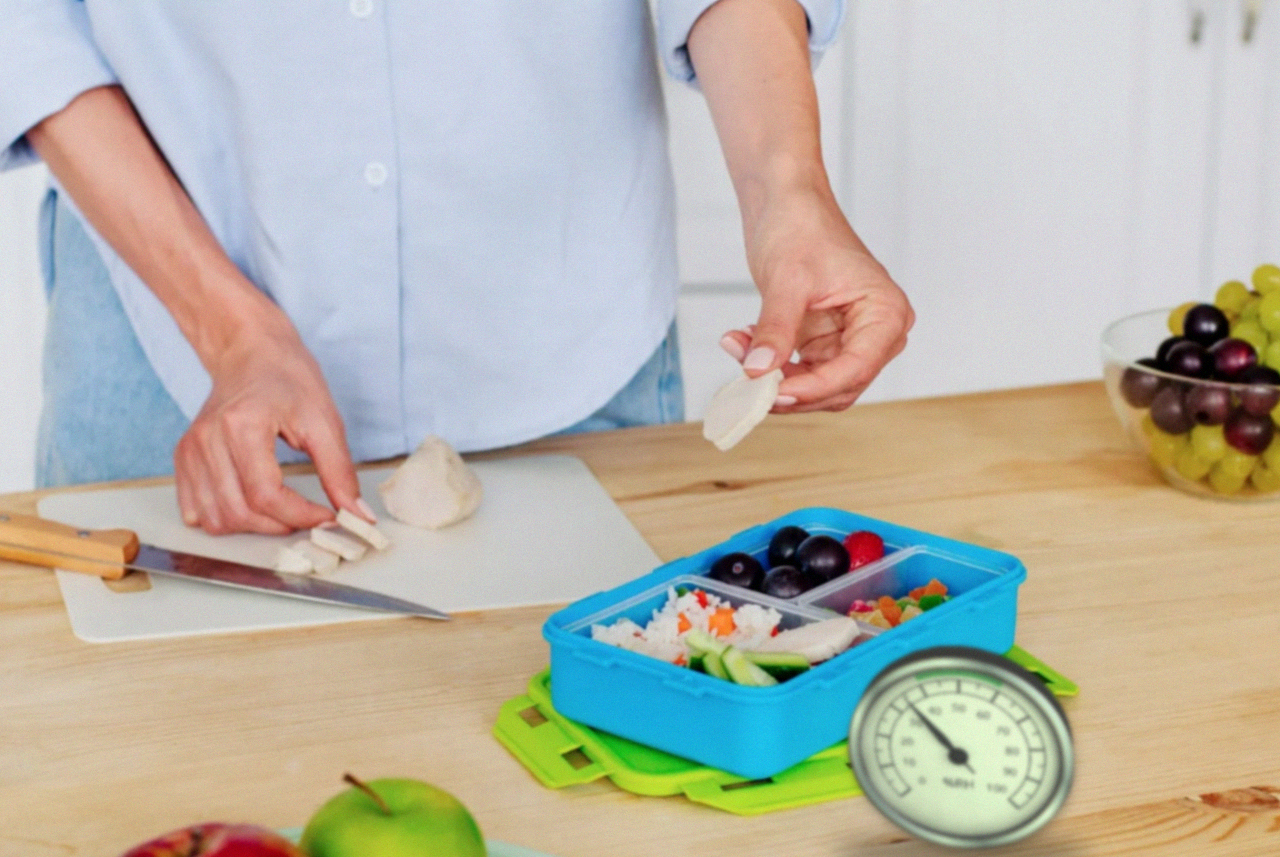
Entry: 35 %
